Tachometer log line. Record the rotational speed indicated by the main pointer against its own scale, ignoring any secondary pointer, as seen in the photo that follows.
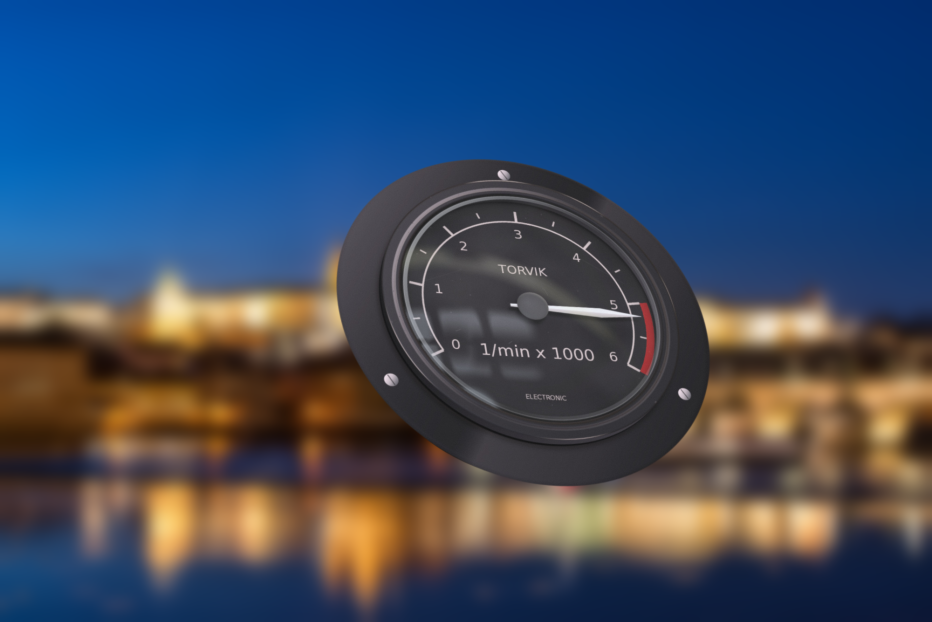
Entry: 5250 rpm
